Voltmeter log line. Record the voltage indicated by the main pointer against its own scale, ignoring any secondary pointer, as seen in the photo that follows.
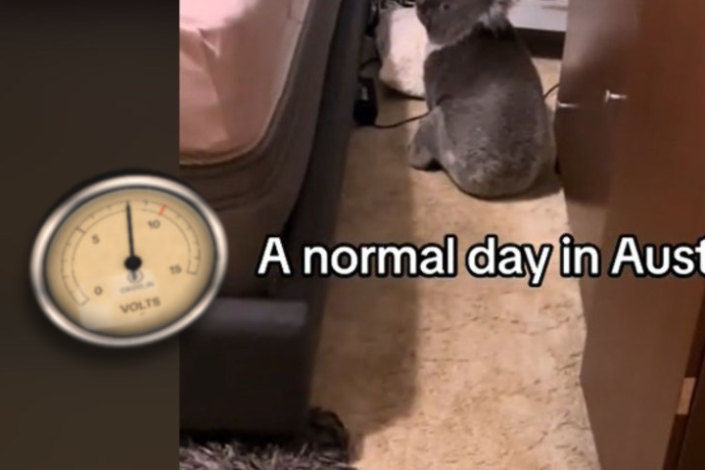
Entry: 8 V
